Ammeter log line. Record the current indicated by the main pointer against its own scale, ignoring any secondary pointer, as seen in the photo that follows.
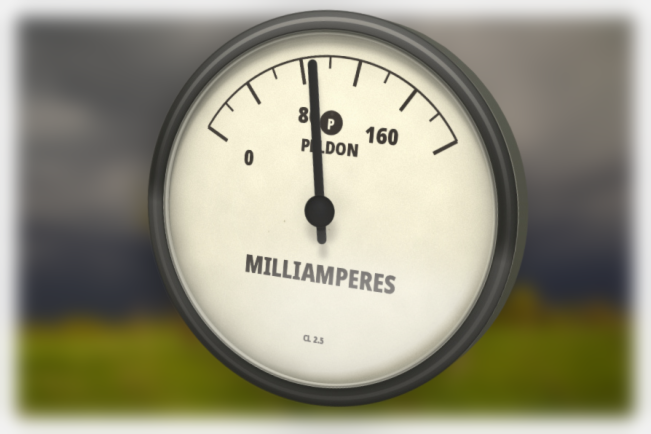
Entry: 90 mA
